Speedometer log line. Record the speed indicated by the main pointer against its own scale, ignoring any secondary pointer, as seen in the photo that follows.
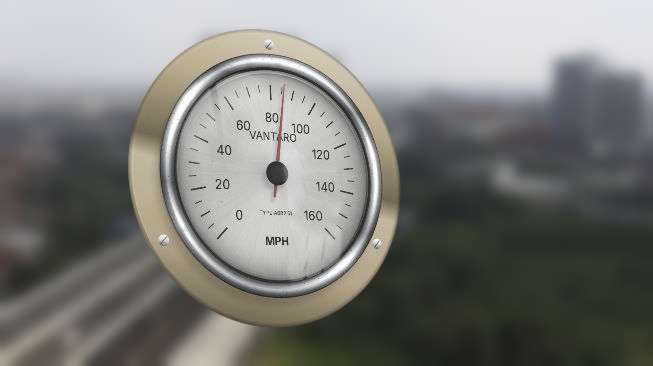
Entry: 85 mph
